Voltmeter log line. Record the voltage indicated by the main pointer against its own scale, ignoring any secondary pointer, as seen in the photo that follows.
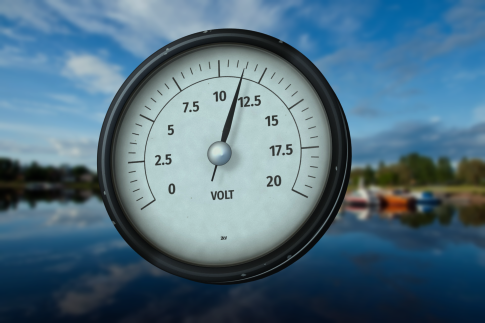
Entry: 11.5 V
